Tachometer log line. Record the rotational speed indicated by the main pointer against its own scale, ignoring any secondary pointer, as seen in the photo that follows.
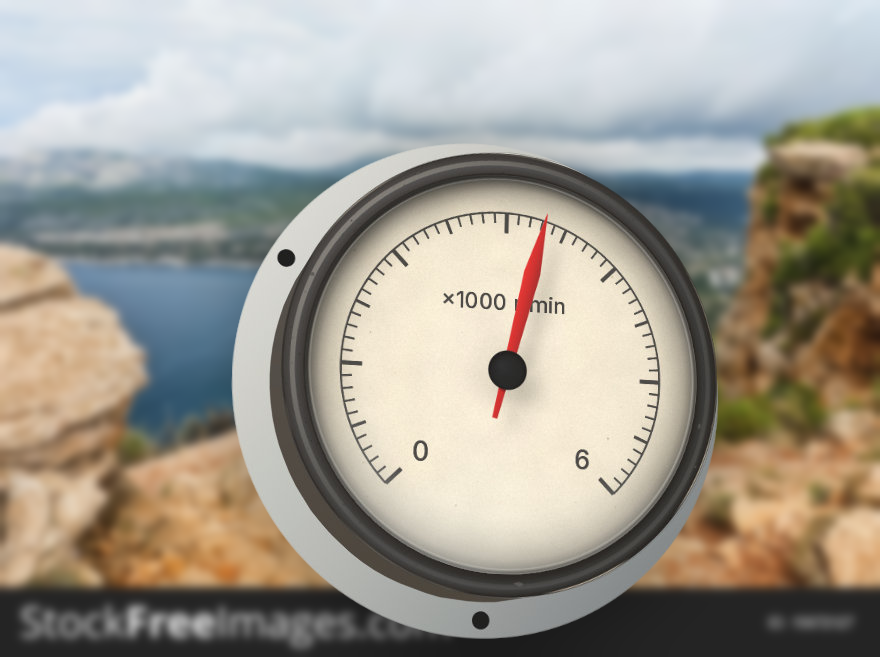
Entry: 3300 rpm
